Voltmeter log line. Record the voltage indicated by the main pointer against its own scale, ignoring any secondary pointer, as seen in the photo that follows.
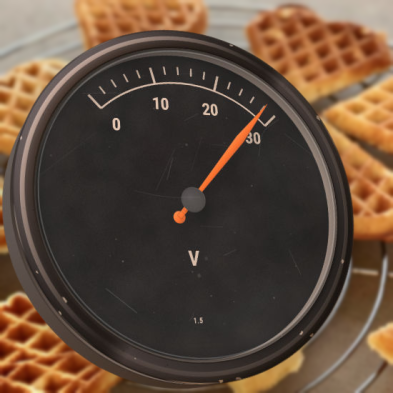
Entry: 28 V
